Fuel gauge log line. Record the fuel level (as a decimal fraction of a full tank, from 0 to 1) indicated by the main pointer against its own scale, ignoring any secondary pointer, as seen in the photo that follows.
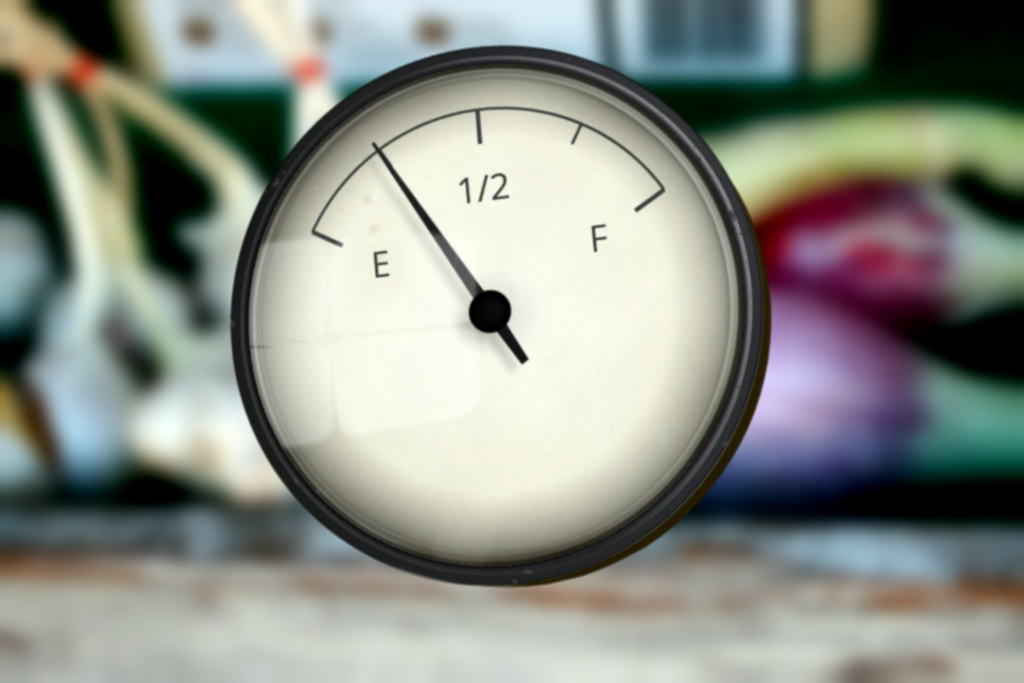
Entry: 0.25
